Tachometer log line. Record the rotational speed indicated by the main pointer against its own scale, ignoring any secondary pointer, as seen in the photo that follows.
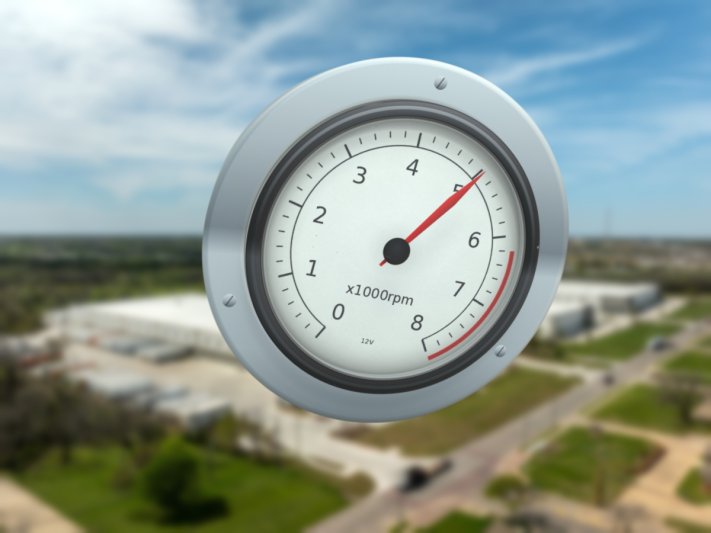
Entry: 5000 rpm
